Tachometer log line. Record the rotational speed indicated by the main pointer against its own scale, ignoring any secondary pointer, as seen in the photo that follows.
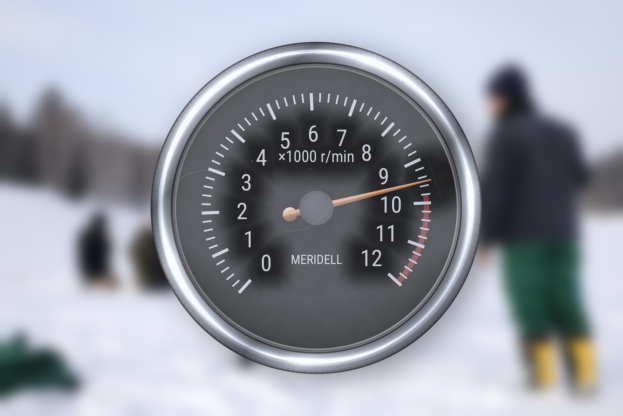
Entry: 9500 rpm
